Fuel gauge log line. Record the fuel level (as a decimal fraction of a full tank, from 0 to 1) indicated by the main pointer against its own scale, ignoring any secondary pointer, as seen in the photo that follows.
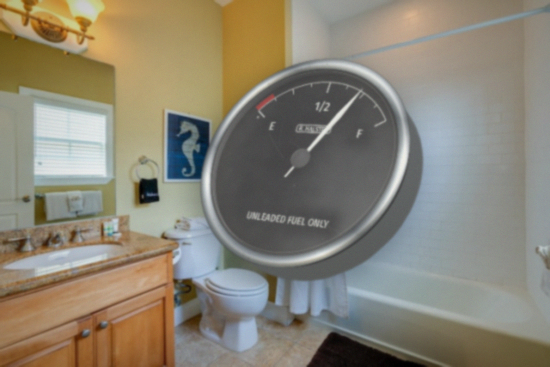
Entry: 0.75
